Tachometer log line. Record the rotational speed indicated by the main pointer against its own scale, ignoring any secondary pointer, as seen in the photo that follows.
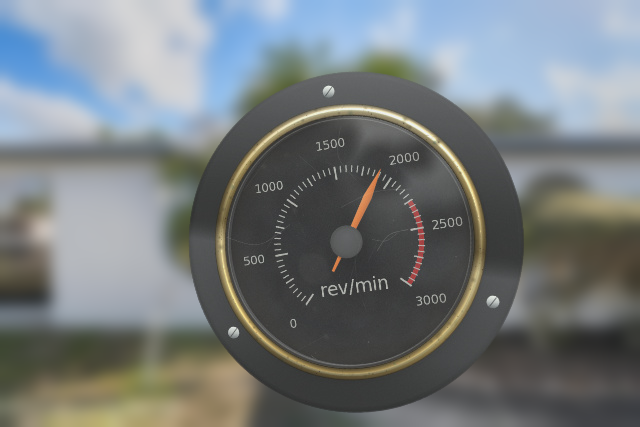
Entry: 1900 rpm
